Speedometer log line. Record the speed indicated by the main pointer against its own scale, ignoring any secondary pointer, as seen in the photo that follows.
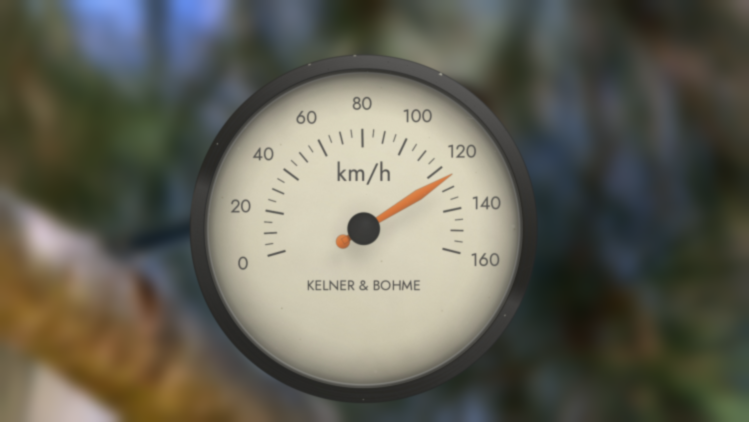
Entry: 125 km/h
